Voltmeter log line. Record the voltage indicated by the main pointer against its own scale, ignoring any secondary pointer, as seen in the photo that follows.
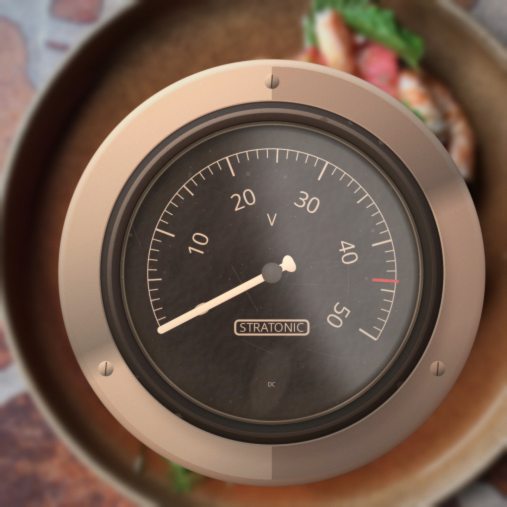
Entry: 0 V
